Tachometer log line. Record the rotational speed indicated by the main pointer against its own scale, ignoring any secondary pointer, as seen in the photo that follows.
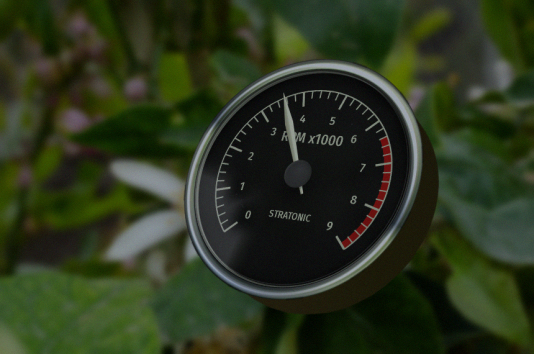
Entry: 3600 rpm
